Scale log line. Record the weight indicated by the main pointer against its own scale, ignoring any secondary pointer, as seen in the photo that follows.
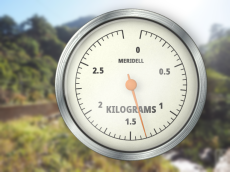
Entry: 1.35 kg
